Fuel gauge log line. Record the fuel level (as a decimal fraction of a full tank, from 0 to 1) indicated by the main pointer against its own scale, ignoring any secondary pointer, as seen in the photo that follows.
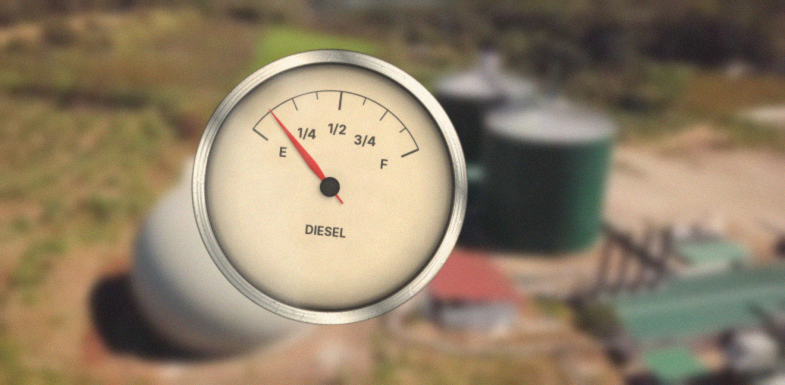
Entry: 0.125
